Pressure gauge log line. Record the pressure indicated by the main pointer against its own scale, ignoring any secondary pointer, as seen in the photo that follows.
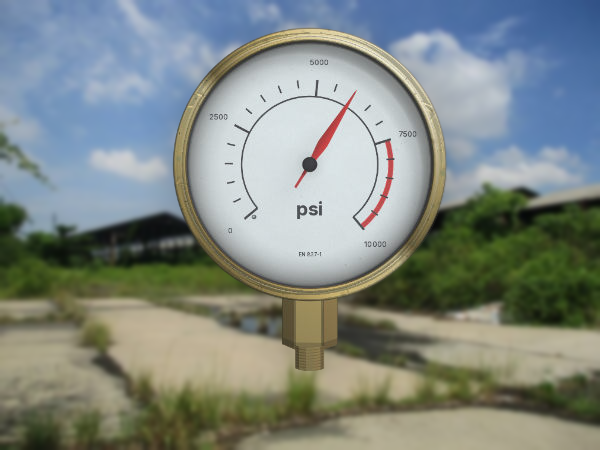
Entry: 6000 psi
